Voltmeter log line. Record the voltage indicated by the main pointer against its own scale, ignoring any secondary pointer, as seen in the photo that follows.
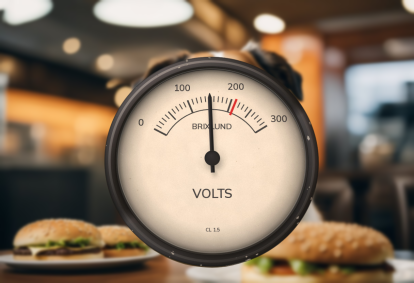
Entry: 150 V
